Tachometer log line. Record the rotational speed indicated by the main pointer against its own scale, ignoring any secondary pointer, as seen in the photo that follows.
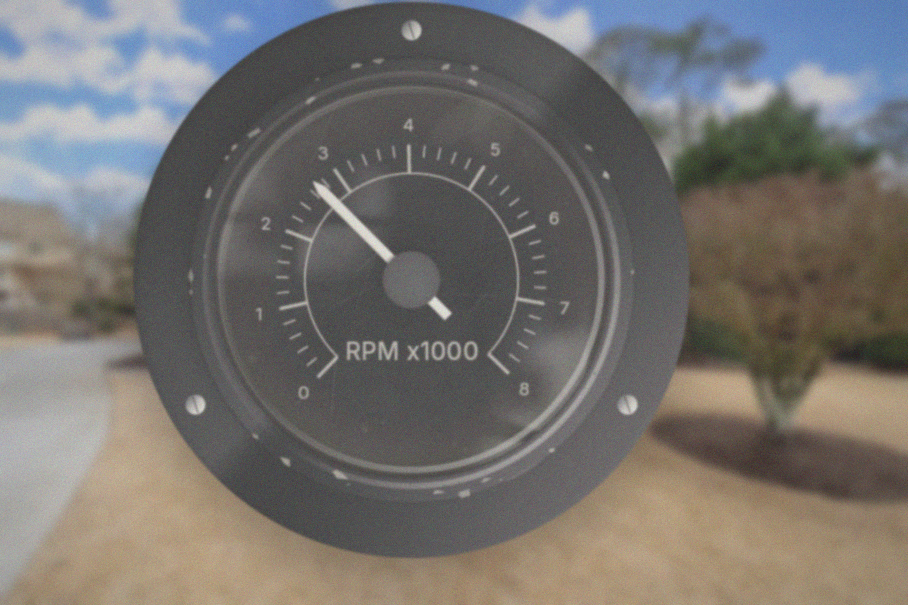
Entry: 2700 rpm
